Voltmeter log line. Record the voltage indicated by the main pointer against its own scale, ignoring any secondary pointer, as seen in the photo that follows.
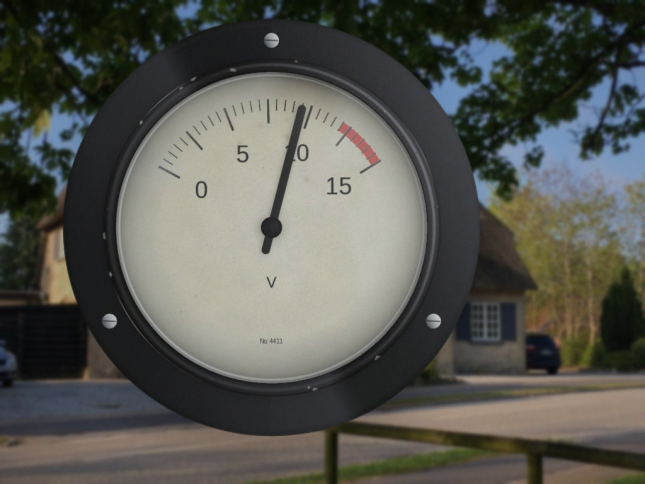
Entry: 9.5 V
